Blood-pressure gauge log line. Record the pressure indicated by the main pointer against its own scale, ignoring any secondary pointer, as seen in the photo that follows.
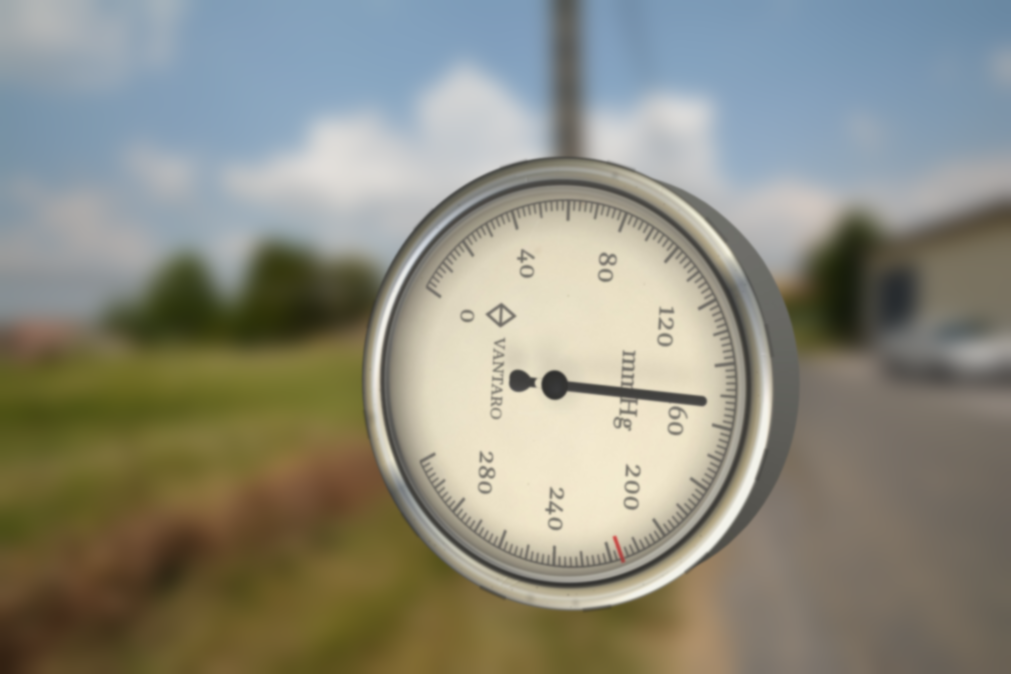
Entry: 152 mmHg
